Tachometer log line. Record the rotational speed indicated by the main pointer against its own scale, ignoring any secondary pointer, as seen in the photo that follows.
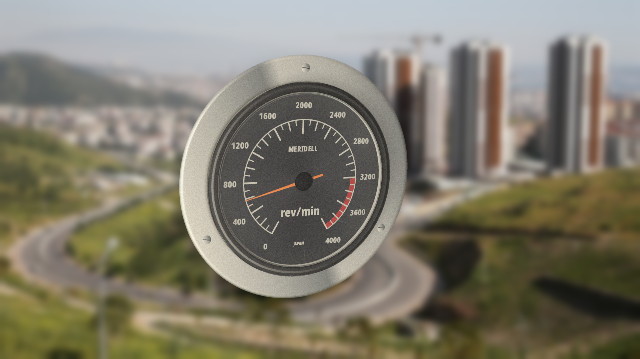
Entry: 600 rpm
